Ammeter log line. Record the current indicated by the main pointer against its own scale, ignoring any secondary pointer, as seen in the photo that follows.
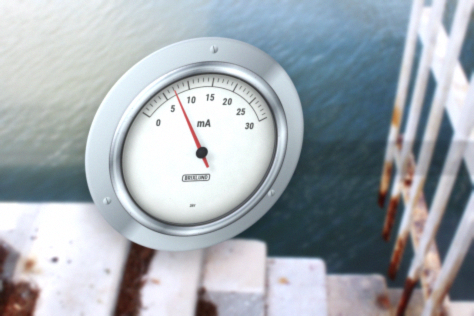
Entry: 7 mA
